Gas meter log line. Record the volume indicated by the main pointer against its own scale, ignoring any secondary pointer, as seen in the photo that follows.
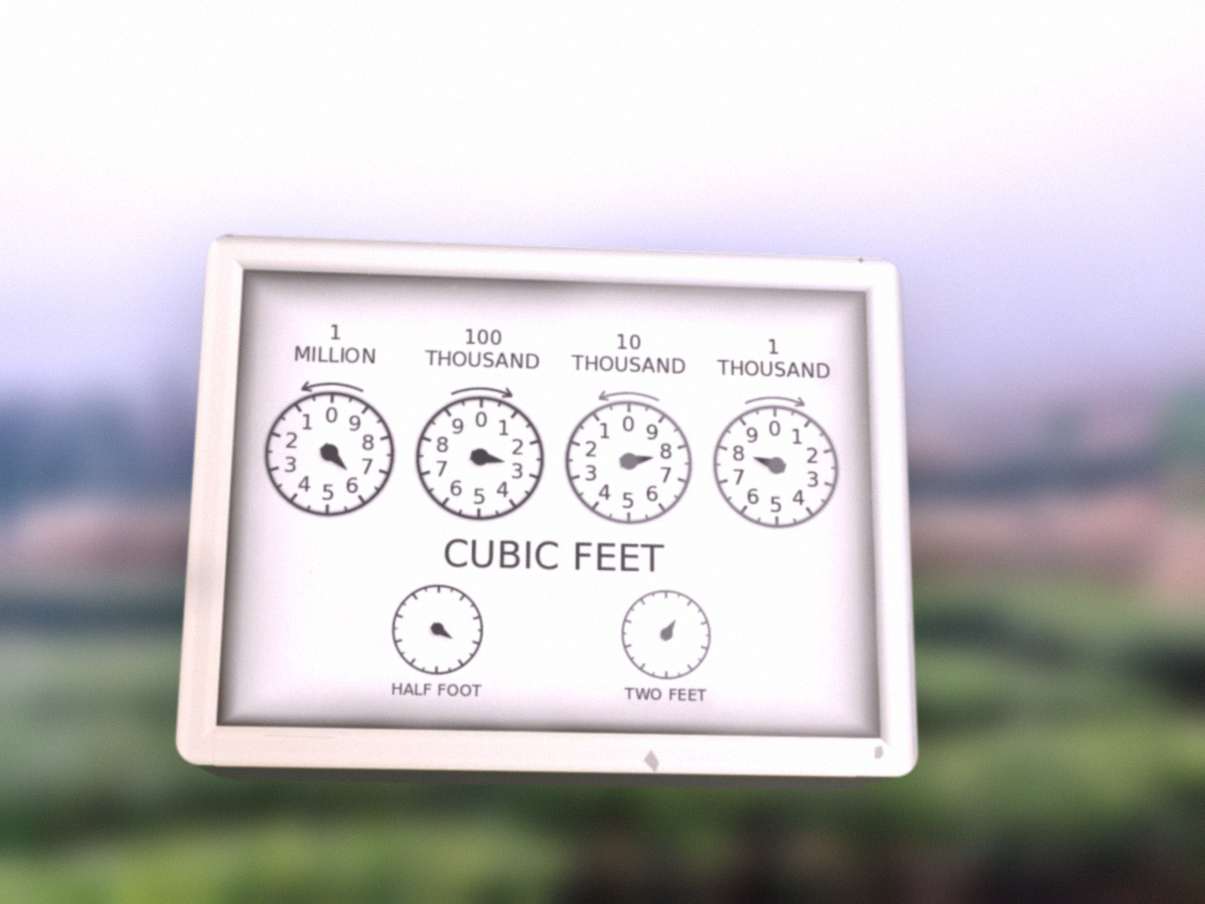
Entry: 627800 ft³
